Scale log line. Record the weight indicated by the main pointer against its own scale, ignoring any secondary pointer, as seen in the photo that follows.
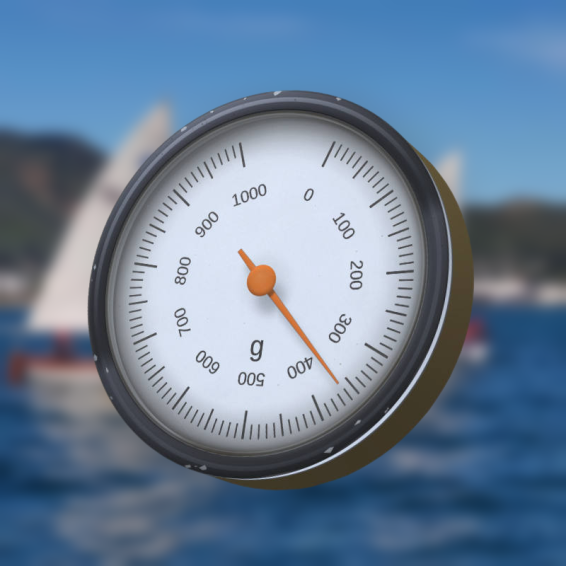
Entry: 360 g
